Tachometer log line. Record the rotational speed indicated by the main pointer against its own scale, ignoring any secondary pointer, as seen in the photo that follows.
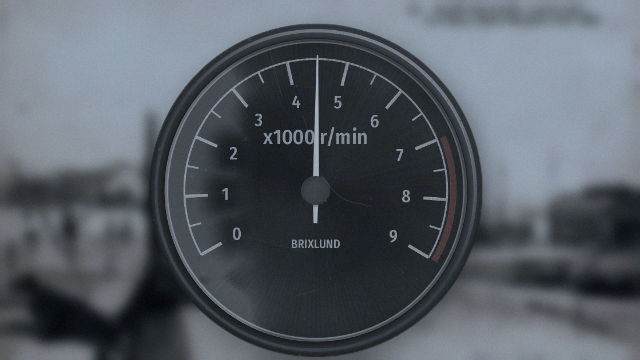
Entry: 4500 rpm
